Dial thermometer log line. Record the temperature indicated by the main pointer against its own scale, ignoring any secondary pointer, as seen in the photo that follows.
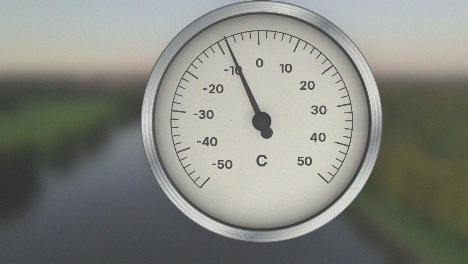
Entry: -8 °C
